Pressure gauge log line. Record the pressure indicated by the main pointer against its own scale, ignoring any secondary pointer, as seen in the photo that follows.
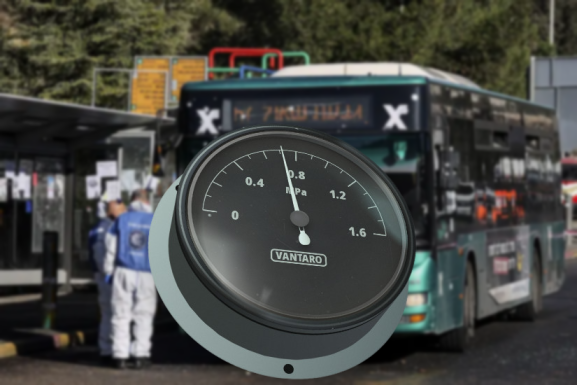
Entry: 0.7 MPa
